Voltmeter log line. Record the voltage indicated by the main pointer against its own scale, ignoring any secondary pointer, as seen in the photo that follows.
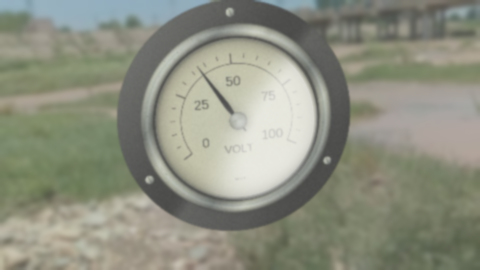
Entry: 37.5 V
